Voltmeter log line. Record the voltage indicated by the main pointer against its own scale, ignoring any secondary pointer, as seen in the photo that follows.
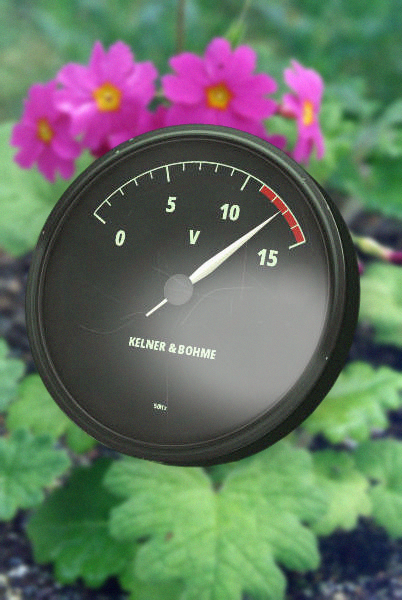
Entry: 13 V
